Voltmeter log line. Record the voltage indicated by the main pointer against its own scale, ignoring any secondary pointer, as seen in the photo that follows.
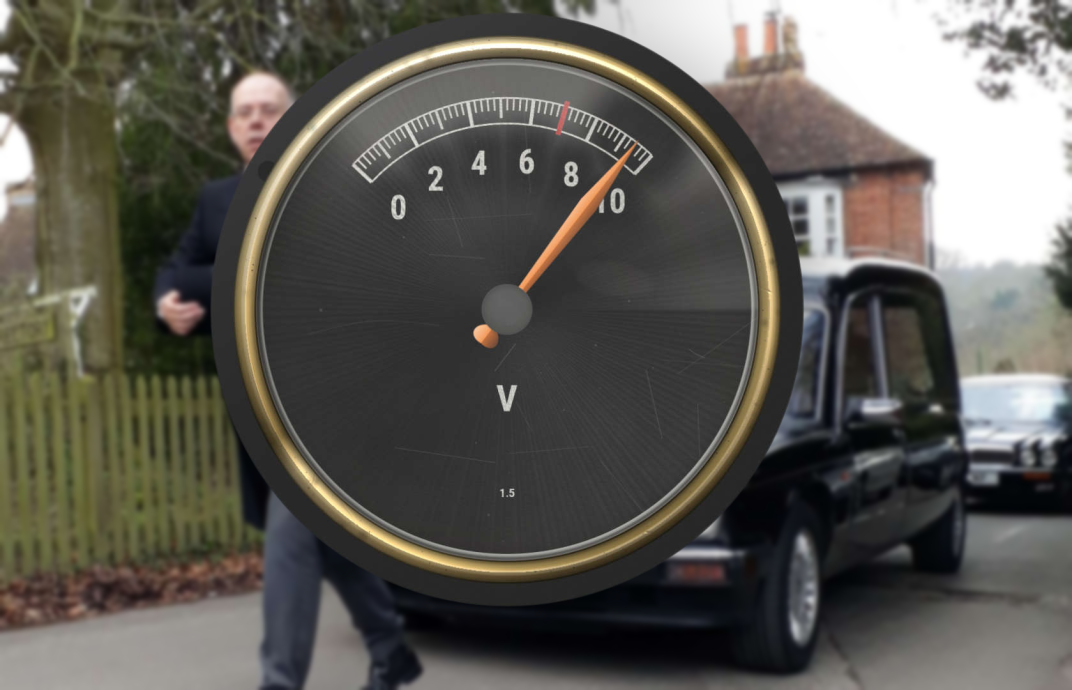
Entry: 9.4 V
